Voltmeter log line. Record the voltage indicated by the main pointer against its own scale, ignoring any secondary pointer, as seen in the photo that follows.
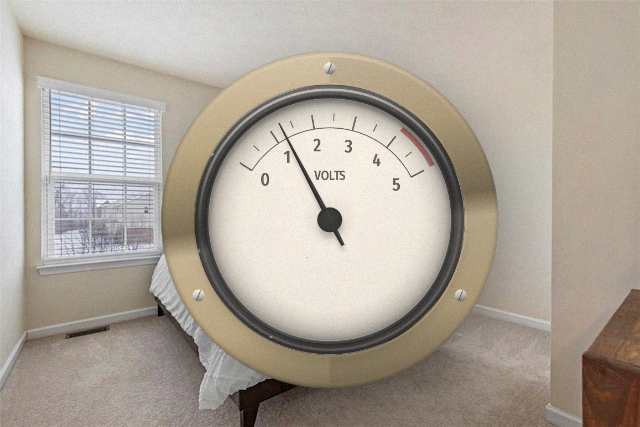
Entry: 1.25 V
